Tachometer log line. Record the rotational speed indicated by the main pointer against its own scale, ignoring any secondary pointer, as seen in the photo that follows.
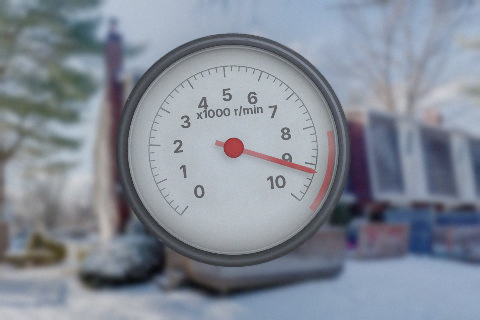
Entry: 9200 rpm
